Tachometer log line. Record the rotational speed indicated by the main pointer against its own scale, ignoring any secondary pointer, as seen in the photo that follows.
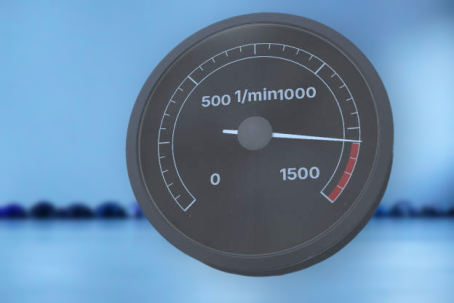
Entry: 1300 rpm
